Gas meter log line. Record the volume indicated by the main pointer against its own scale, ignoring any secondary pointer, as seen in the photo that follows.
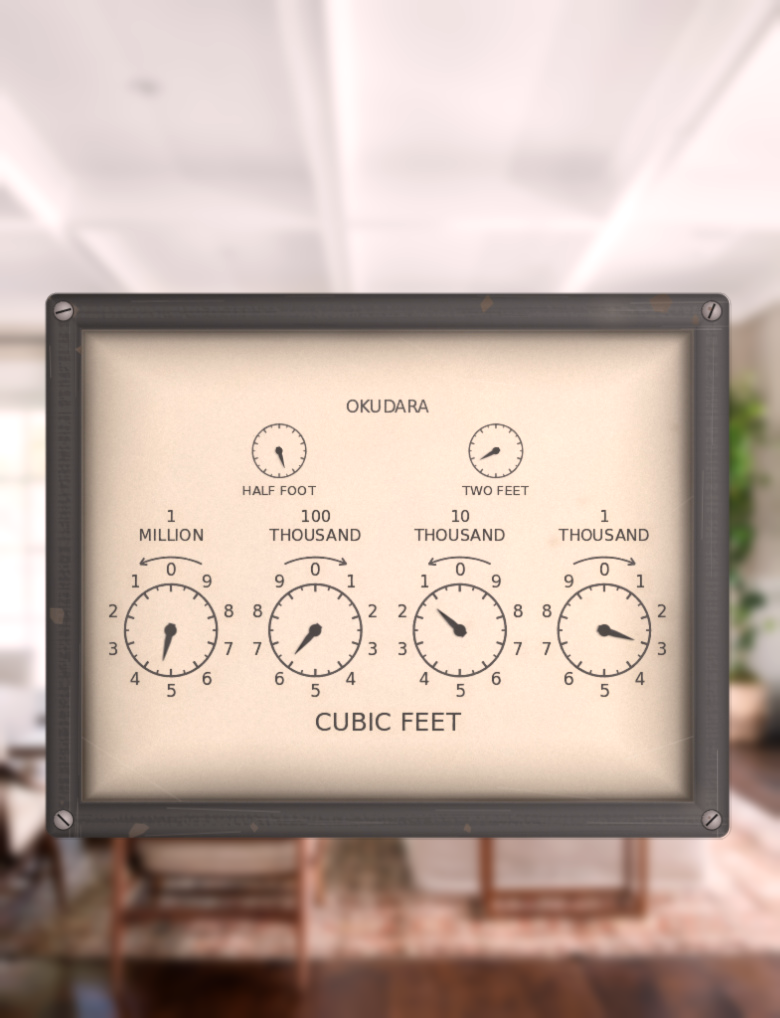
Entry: 461300 ft³
